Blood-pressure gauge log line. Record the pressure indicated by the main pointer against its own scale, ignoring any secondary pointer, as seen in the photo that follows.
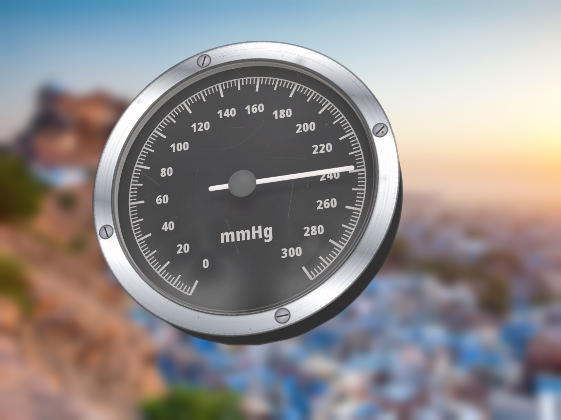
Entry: 240 mmHg
